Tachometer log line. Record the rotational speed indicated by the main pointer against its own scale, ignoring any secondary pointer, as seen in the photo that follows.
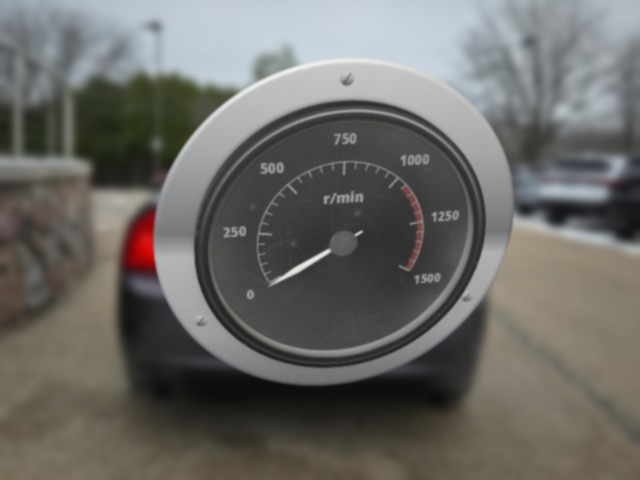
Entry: 0 rpm
